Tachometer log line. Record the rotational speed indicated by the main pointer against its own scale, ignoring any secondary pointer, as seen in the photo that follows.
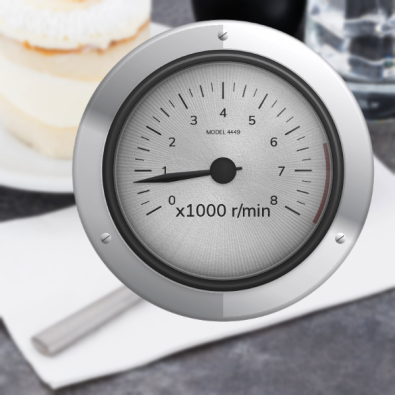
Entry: 750 rpm
